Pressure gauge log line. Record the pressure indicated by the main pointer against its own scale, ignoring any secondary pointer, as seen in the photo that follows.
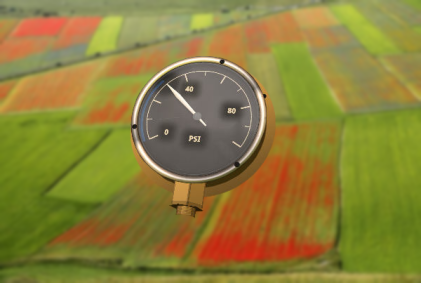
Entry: 30 psi
